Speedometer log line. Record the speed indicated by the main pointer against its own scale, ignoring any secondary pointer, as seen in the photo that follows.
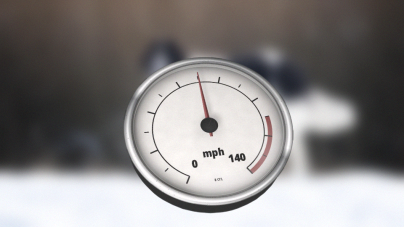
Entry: 70 mph
